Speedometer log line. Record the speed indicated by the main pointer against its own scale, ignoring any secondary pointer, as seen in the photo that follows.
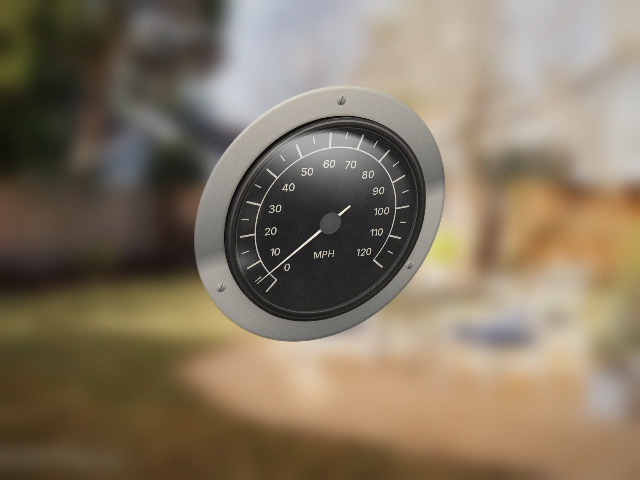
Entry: 5 mph
